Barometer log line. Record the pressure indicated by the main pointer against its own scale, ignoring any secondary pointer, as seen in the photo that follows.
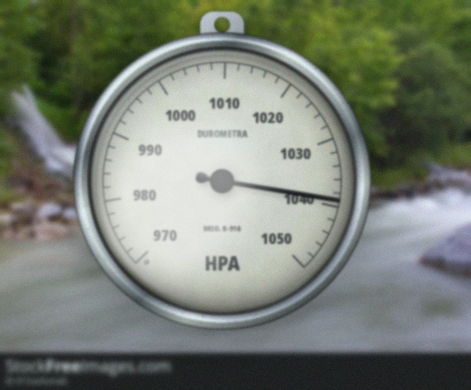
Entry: 1039 hPa
